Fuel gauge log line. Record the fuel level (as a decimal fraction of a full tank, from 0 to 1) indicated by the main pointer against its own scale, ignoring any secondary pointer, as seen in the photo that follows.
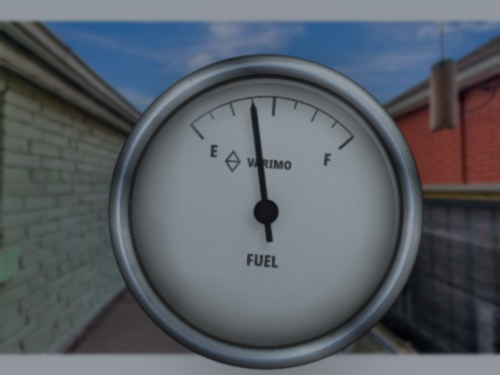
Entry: 0.375
